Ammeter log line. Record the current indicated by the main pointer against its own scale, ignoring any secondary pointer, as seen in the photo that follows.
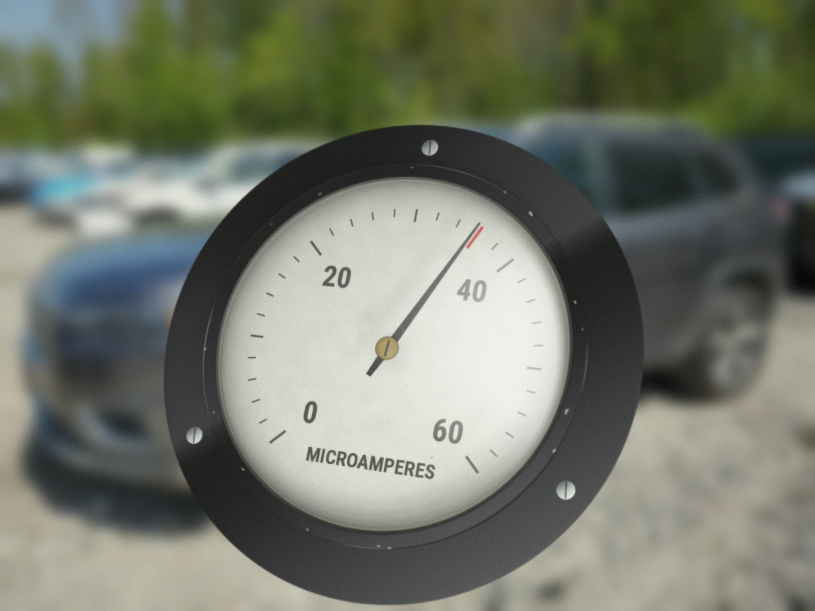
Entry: 36 µA
